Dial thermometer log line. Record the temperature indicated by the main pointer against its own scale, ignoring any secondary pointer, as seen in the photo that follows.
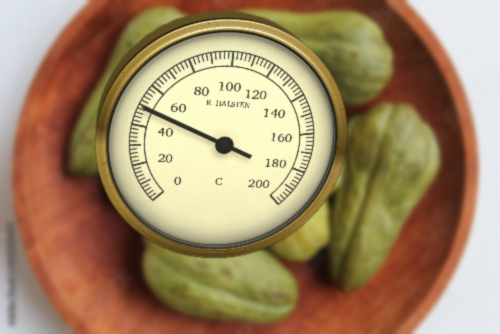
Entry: 50 °C
